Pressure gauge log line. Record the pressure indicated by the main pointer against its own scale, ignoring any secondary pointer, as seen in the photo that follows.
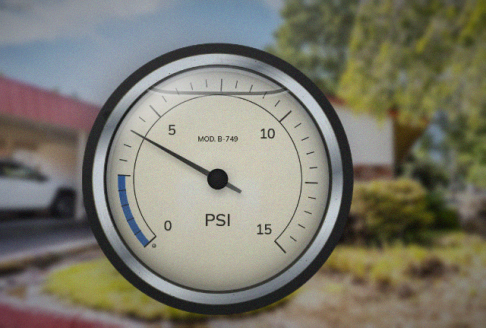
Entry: 4 psi
